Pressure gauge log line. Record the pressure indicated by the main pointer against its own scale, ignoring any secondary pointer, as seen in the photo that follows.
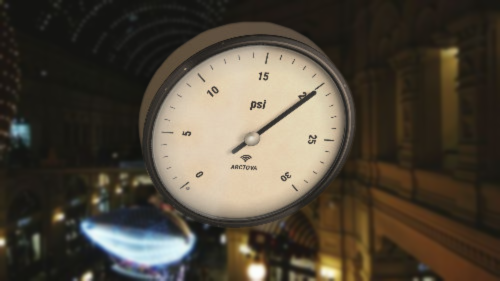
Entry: 20 psi
